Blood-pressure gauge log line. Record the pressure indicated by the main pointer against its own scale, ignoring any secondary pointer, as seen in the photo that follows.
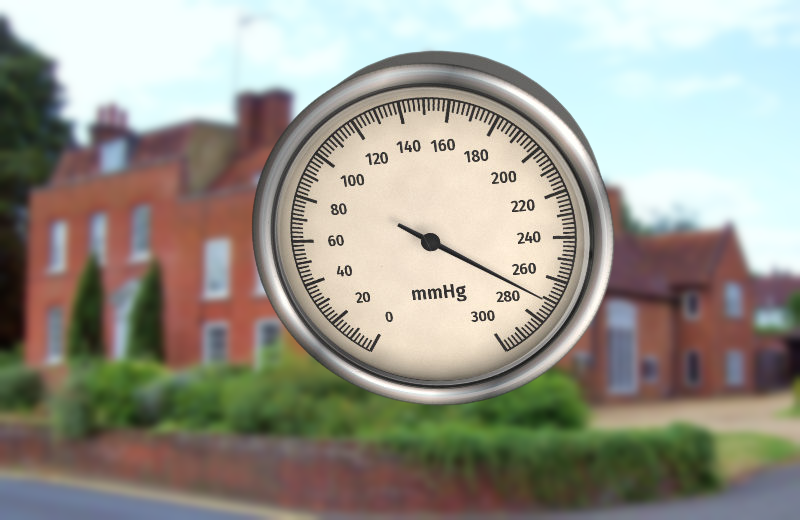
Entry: 270 mmHg
